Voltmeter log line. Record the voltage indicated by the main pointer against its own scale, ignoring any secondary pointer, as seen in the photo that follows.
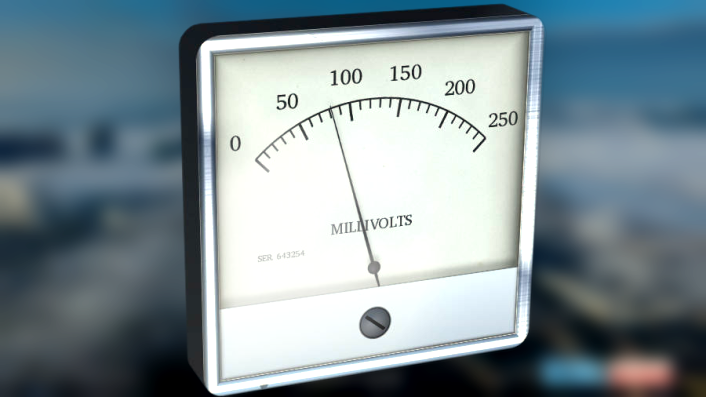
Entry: 80 mV
